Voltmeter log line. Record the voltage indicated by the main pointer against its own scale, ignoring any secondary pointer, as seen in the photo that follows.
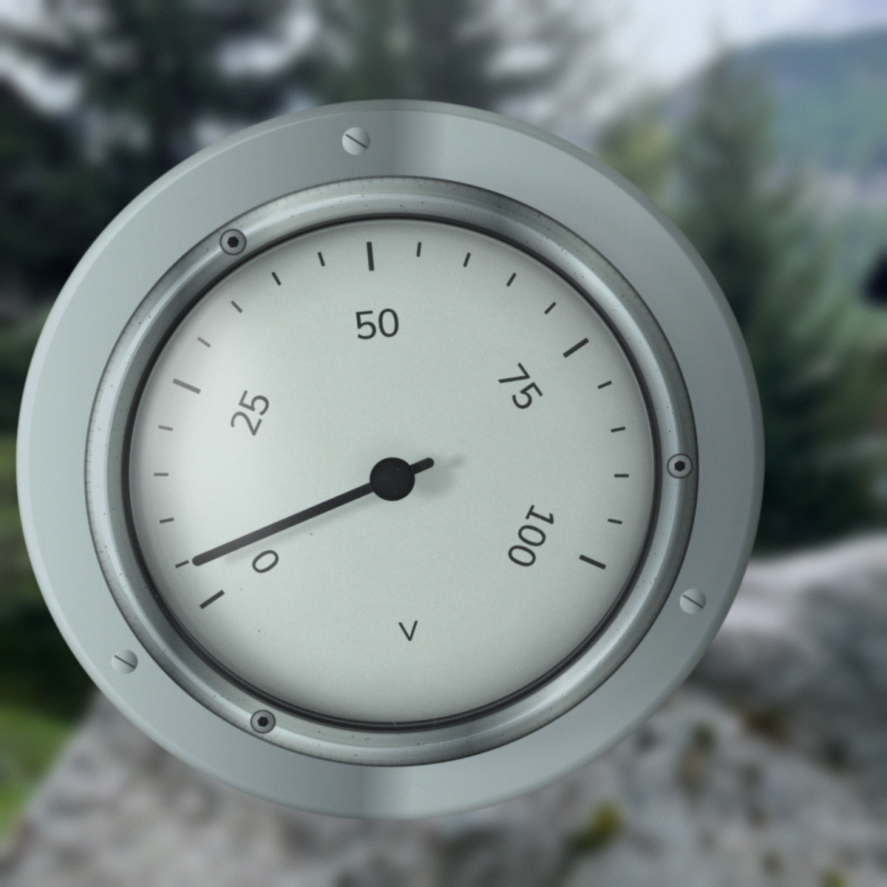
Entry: 5 V
